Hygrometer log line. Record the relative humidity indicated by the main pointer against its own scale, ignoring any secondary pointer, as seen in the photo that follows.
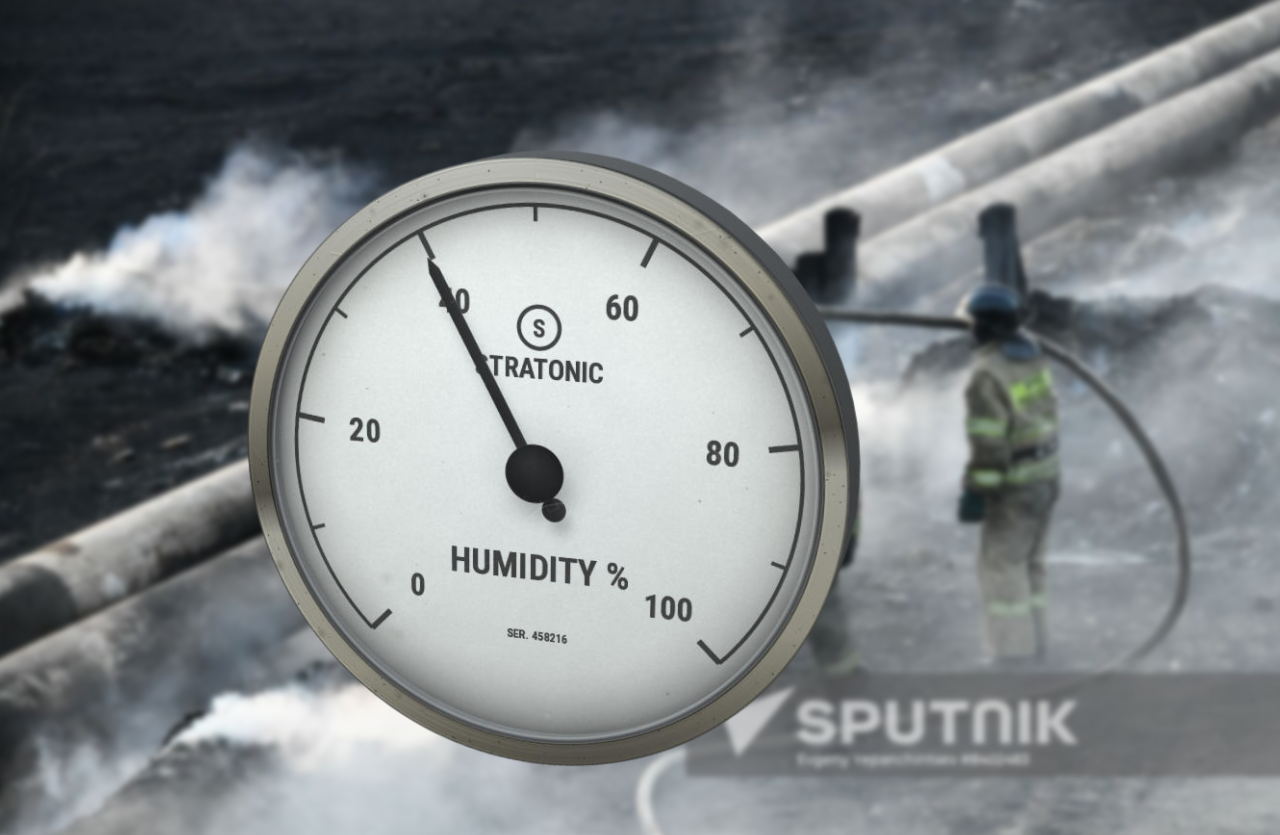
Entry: 40 %
